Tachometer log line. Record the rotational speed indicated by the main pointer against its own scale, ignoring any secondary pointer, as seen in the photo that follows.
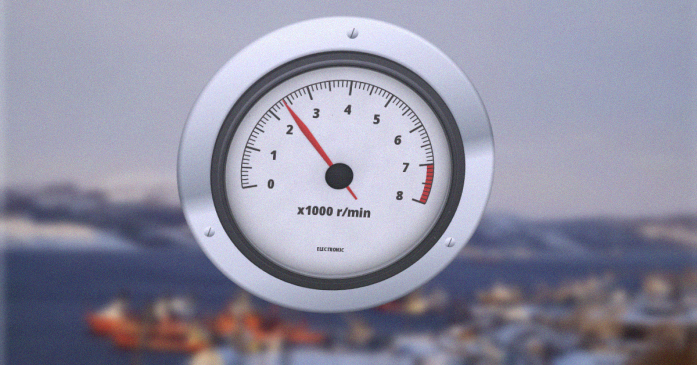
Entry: 2400 rpm
